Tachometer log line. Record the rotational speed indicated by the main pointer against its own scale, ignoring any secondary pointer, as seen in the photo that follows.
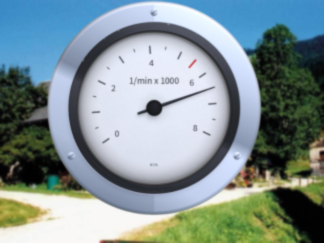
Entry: 6500 rpm
